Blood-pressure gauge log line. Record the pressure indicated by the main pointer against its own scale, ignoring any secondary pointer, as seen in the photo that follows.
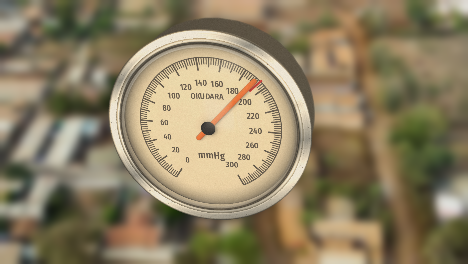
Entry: 190 mmHg
